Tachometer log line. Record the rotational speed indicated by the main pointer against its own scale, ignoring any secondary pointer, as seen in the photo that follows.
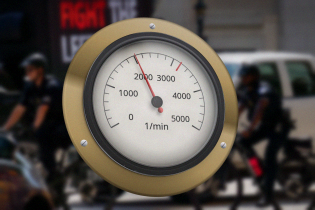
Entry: 2000 rpm
